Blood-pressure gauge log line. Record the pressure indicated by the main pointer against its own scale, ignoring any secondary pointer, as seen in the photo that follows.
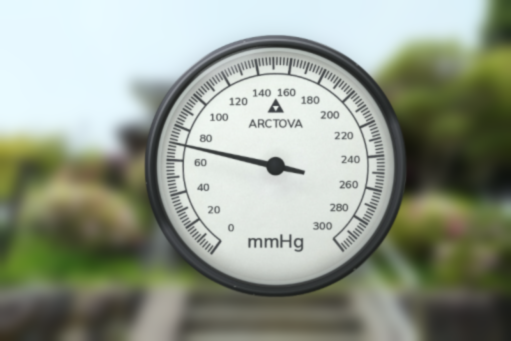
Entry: 70 mmHg
